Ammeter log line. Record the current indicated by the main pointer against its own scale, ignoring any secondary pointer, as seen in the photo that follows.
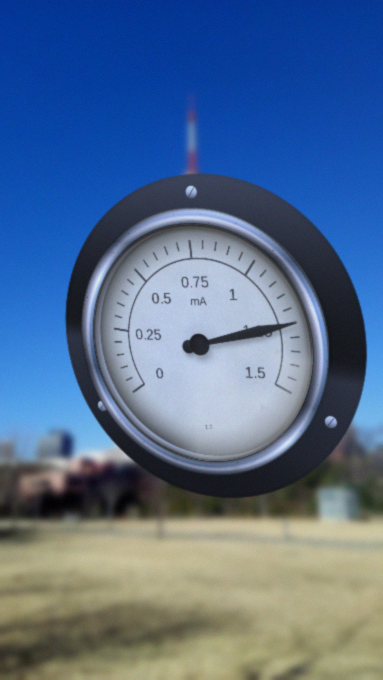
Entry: 1.25 mA
